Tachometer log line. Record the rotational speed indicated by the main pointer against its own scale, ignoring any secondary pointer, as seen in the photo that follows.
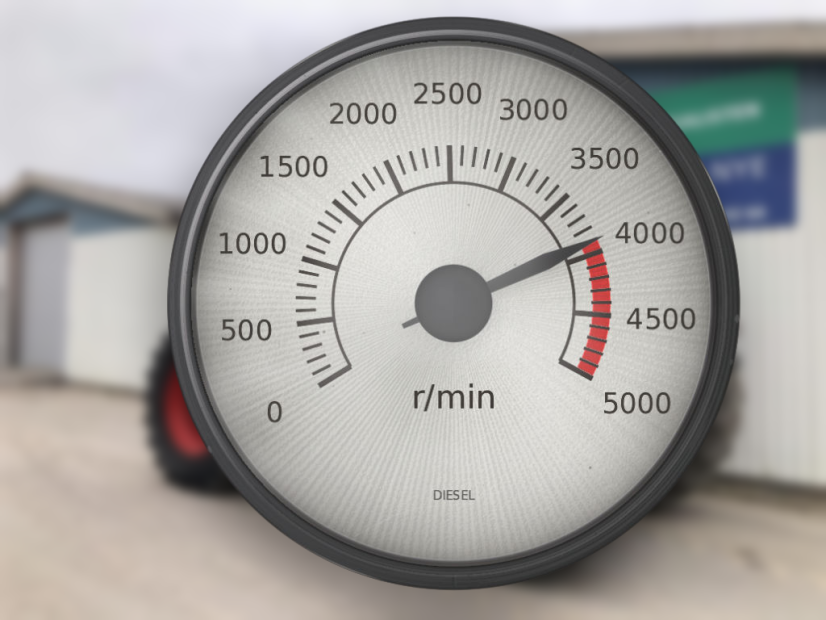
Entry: 3900 rpm
